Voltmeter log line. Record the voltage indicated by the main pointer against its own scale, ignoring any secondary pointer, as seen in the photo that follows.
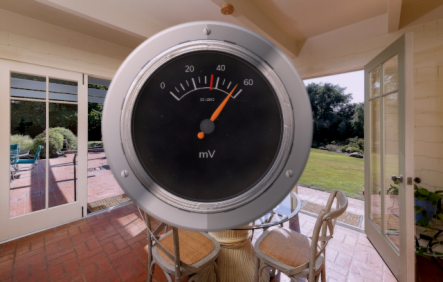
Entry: 55 mV
